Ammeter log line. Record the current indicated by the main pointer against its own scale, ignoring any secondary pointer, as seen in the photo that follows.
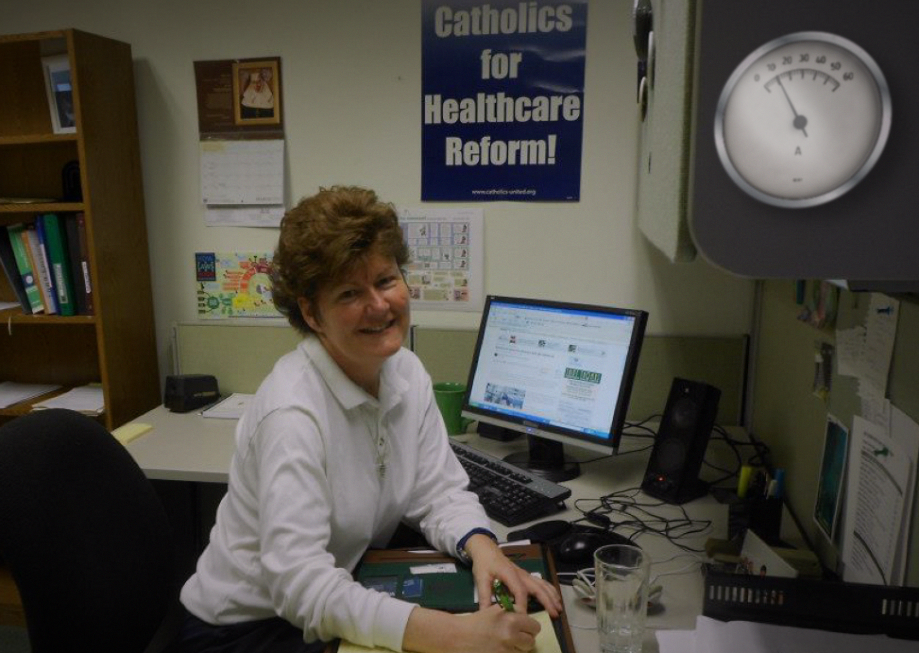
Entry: 10 A
